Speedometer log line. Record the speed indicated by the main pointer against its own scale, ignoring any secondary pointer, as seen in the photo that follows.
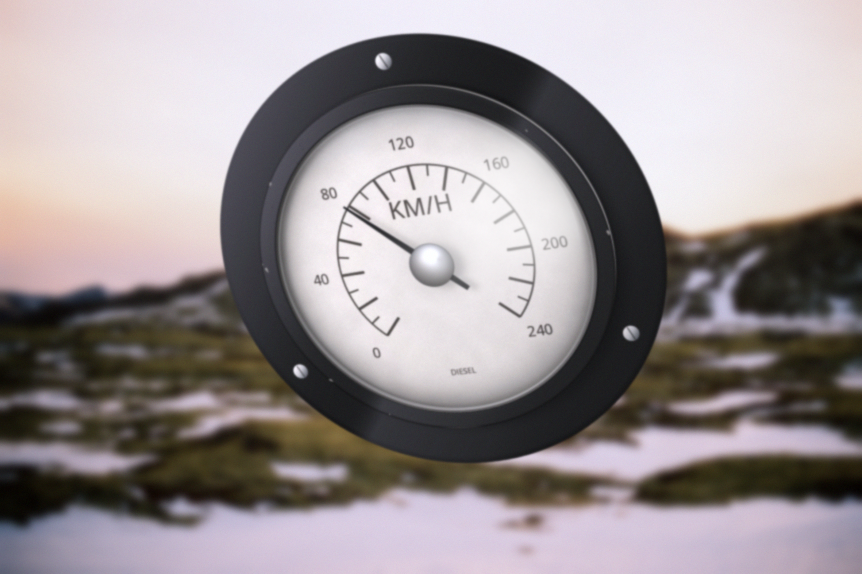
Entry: 80 km/h
